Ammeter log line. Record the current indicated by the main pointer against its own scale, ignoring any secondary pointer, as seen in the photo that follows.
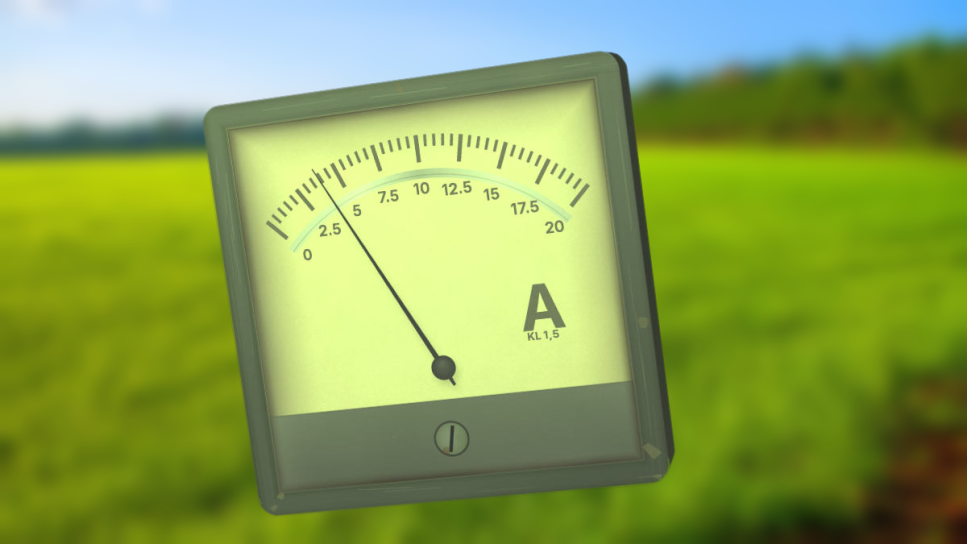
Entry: 4 A
